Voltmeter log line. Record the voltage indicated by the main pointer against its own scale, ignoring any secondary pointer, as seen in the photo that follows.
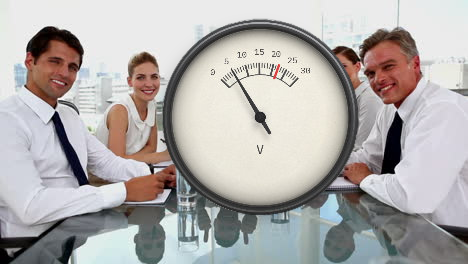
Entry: 5 V
